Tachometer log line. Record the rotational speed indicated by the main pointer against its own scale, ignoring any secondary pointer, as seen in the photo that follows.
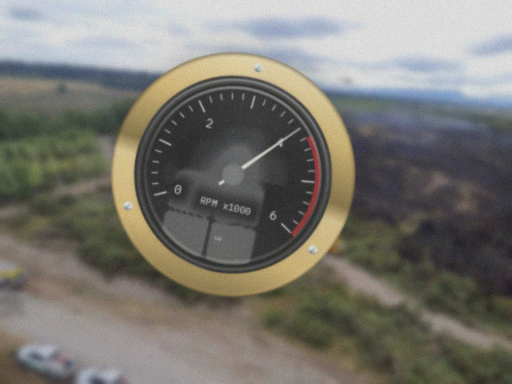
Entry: 4000 rpm
